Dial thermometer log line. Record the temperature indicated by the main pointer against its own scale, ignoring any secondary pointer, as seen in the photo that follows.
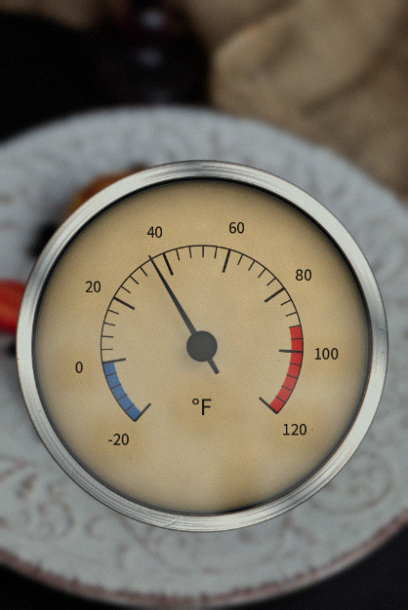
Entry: 36 °F
